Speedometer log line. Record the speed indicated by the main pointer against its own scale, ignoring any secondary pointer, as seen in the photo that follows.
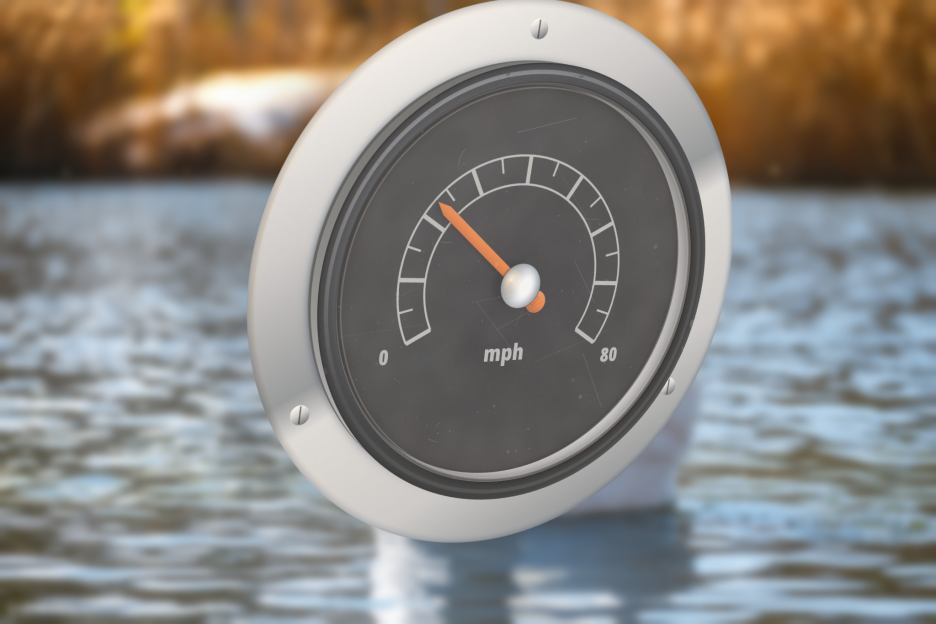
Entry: 22.5 mph
